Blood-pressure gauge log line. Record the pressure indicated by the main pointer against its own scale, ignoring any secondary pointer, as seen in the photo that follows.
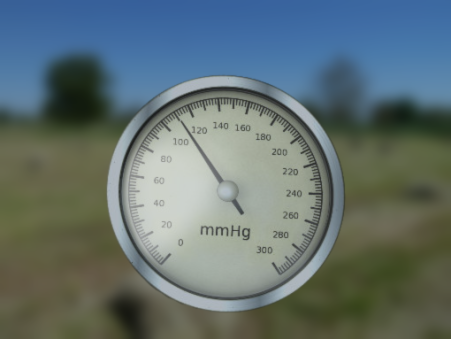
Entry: 110 mmHg
